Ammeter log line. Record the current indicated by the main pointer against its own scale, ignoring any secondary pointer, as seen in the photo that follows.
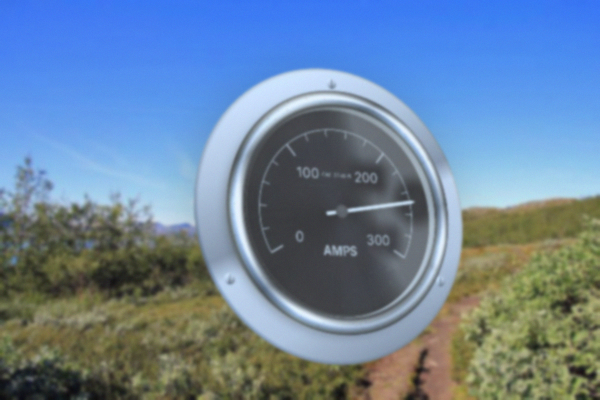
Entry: 250 A
